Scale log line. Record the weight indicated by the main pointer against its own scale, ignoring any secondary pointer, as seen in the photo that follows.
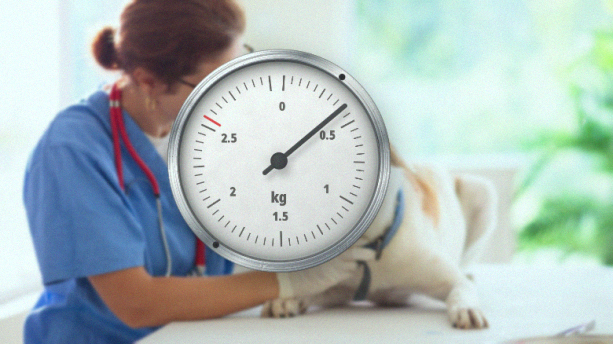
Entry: 0.4 kg
